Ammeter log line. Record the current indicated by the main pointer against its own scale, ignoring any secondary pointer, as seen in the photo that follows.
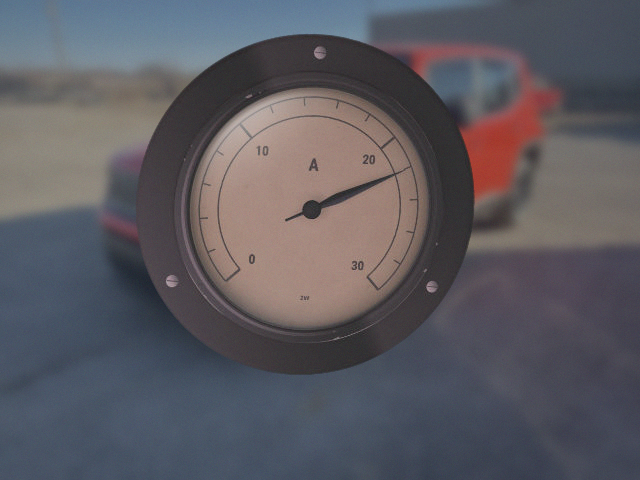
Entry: 22 A
